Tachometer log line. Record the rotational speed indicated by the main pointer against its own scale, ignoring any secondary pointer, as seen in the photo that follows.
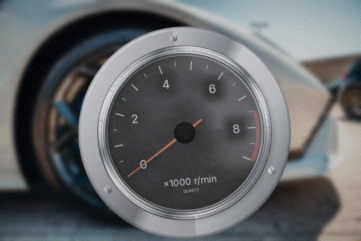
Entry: 0 rpm
